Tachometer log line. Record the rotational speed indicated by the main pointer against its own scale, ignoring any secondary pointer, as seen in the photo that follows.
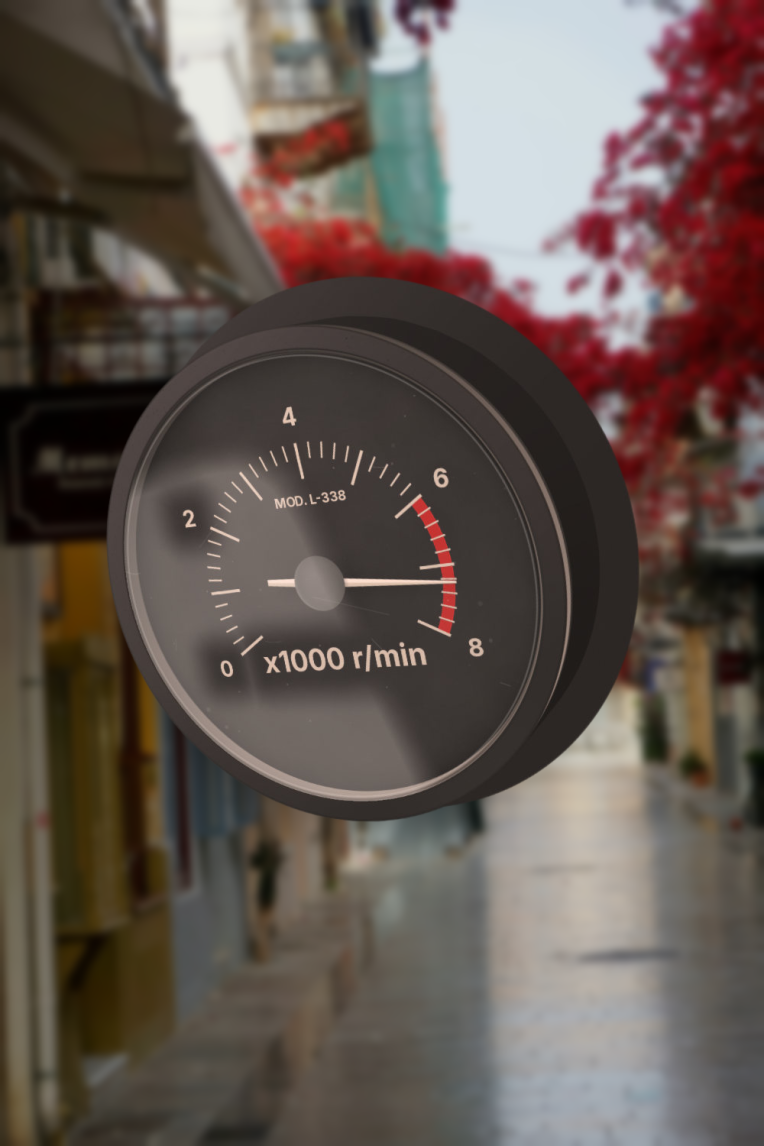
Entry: 7200 rpm
